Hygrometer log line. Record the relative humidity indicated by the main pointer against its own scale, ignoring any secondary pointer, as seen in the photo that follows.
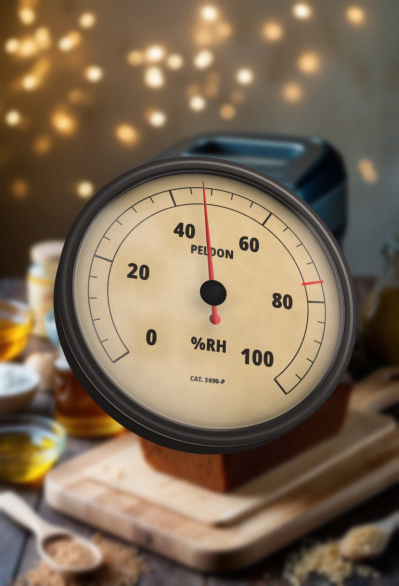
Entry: 46 %
